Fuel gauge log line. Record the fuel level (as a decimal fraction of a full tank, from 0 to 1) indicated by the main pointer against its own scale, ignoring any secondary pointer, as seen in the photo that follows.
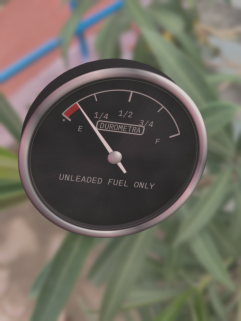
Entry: 0.125
